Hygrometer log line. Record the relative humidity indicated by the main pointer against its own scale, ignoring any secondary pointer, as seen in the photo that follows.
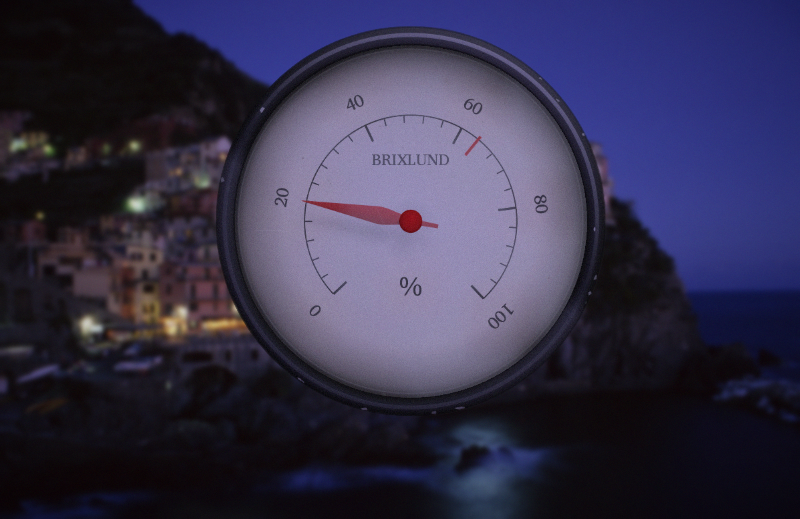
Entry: 20 %
